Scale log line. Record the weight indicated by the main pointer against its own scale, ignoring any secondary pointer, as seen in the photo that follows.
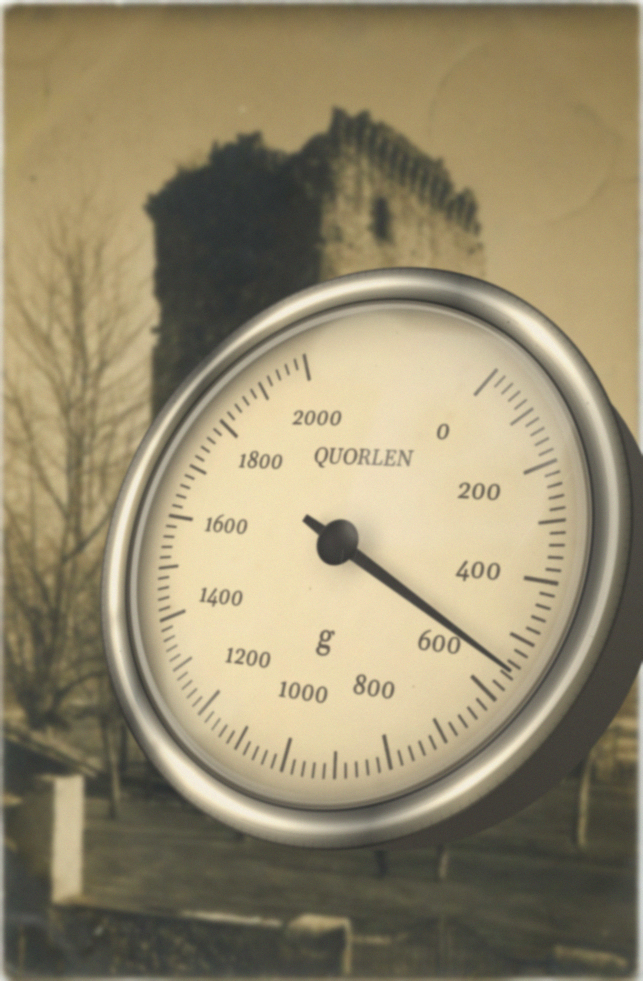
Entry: 550 g
